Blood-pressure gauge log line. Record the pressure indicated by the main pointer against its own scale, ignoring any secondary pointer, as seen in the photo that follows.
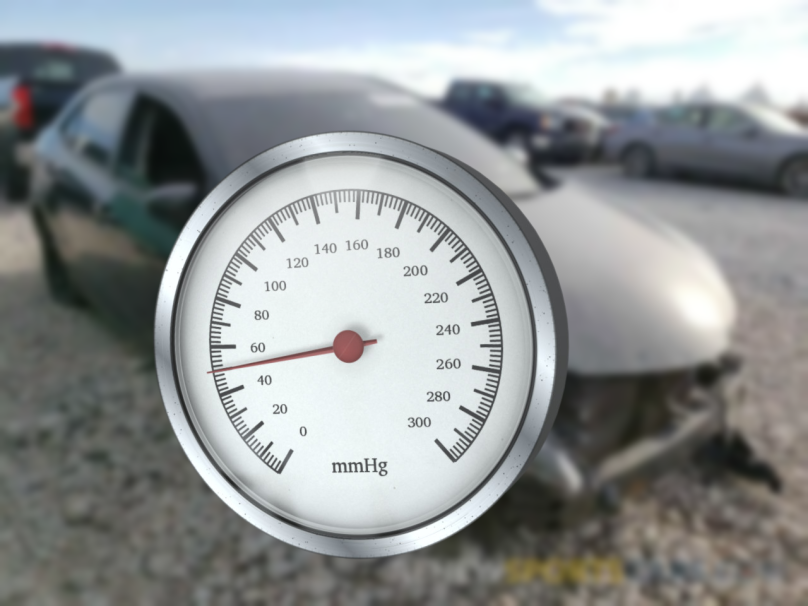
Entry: 50 mmHg
